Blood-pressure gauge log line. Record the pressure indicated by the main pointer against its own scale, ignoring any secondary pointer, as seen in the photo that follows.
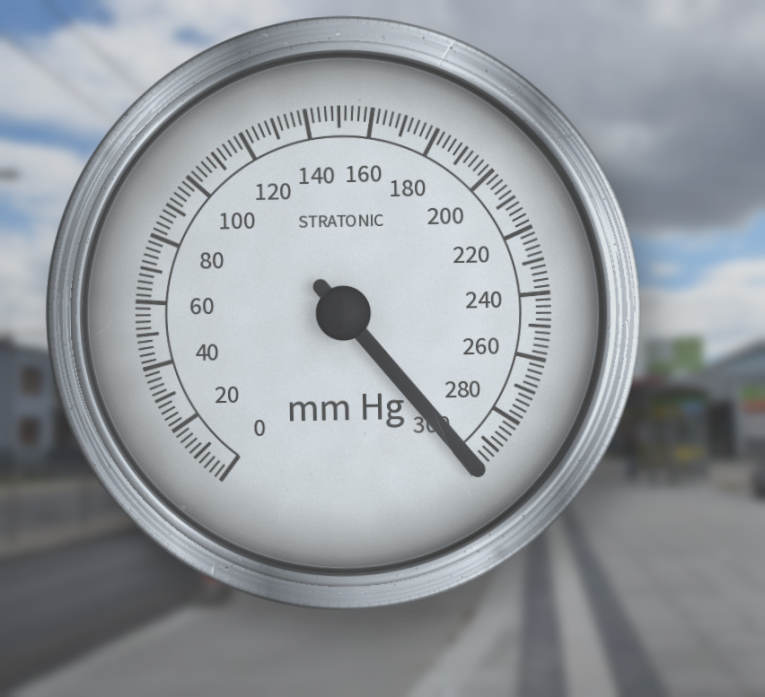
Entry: 298 mmHg
